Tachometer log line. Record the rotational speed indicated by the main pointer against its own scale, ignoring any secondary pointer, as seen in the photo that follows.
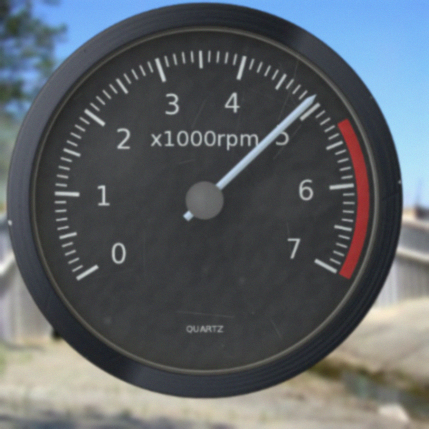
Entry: 4900 rpm
